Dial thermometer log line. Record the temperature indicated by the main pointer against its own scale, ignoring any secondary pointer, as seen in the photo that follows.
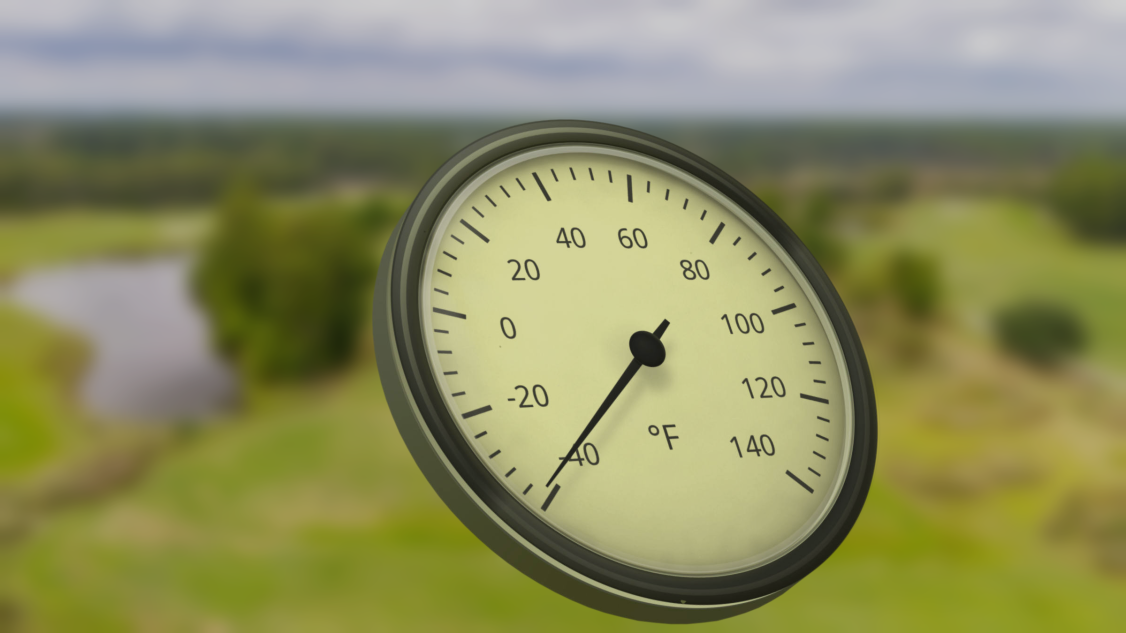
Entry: -38 °F
